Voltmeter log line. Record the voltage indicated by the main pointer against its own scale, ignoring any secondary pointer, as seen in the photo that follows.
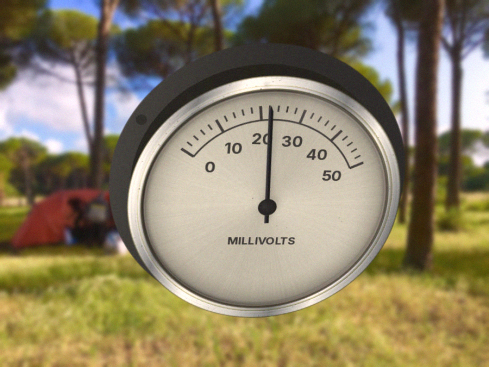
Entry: 22 mV
